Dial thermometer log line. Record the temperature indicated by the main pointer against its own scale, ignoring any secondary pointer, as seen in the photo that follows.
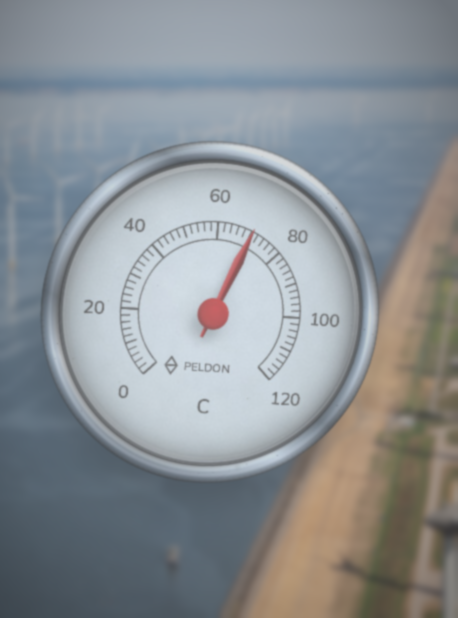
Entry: 70 °C
